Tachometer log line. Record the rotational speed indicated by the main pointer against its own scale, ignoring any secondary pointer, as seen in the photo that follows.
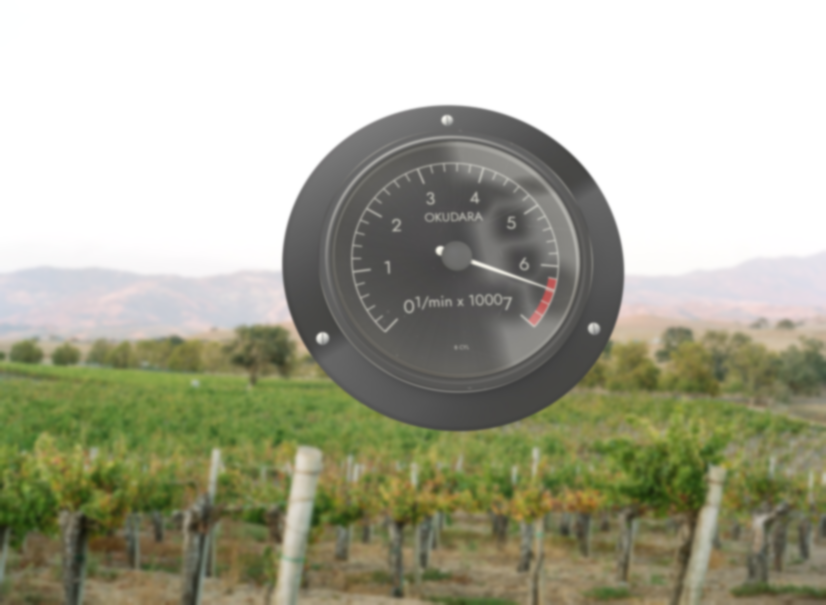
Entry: 6400 rpm
